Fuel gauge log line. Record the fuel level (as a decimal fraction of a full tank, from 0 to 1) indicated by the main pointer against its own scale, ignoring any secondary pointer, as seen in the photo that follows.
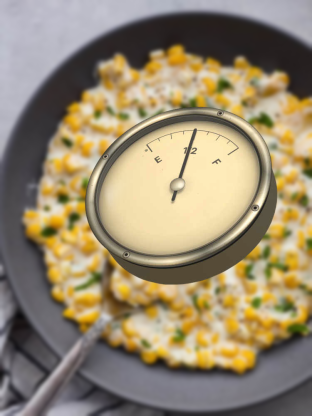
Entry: 0.5
